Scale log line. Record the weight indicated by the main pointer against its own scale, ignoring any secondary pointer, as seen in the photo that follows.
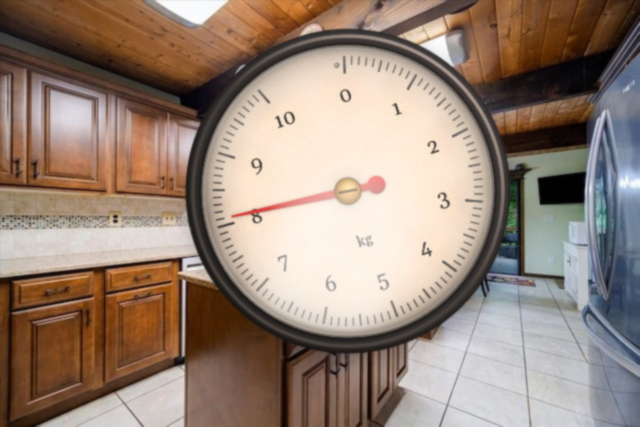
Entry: 8.1 kg
